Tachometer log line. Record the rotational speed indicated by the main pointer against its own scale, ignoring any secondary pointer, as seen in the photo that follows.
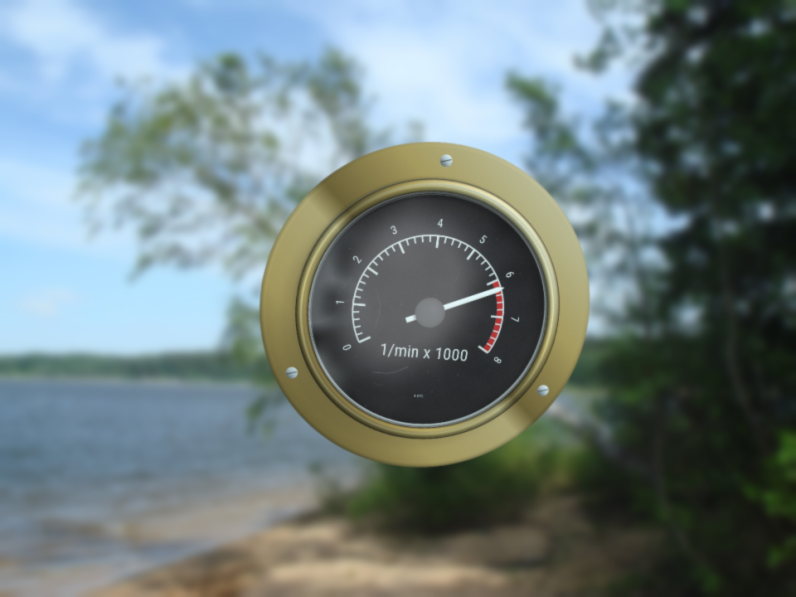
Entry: 6200 rpm
